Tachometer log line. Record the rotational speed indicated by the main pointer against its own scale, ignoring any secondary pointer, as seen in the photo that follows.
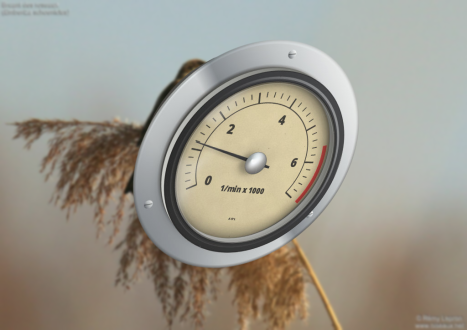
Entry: 1200 rpm
